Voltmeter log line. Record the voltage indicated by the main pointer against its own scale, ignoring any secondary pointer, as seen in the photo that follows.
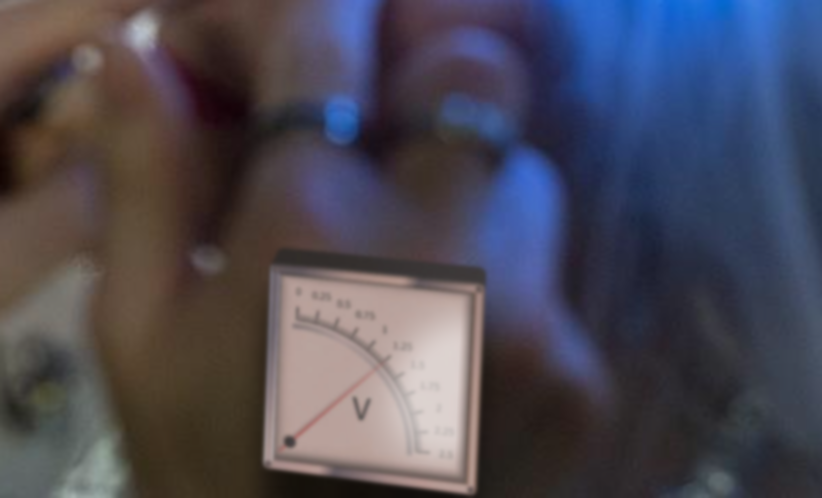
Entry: 1.25 V
